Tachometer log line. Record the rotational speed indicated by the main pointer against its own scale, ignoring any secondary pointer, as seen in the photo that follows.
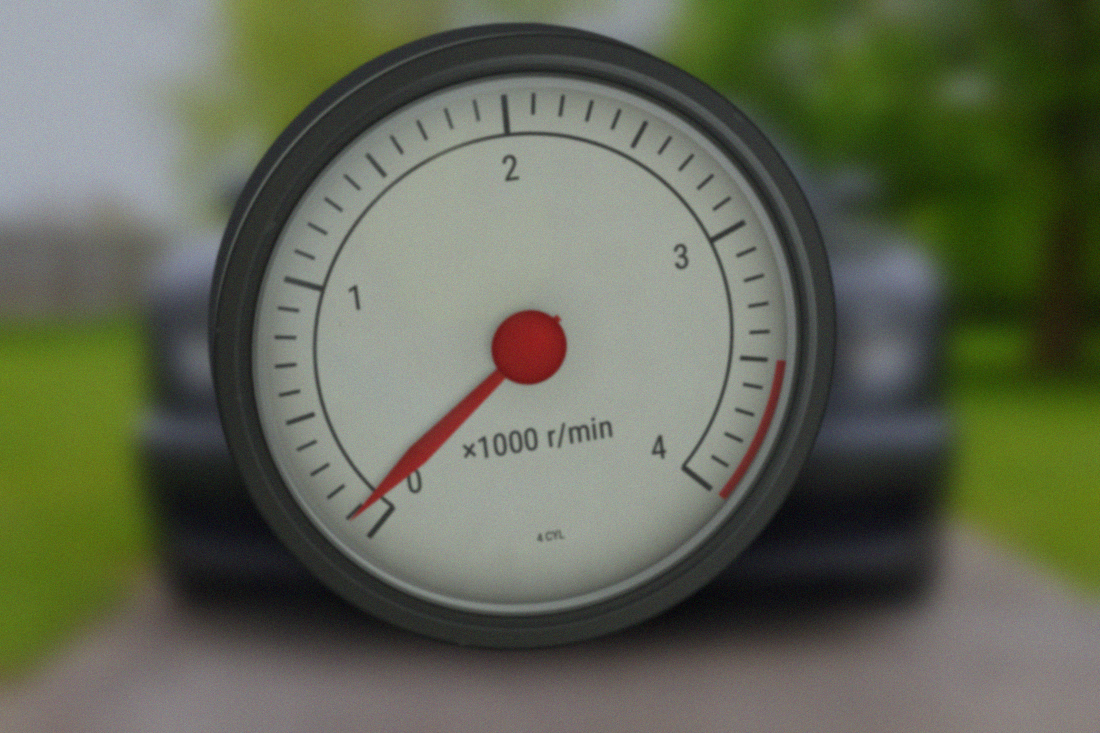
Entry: 100 rpm
